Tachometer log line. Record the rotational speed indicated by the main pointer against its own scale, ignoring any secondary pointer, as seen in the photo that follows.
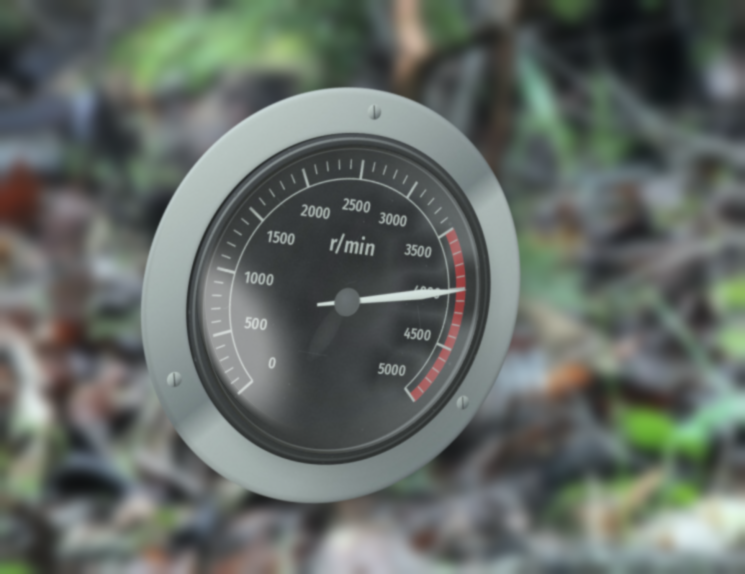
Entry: 4000 rpm
